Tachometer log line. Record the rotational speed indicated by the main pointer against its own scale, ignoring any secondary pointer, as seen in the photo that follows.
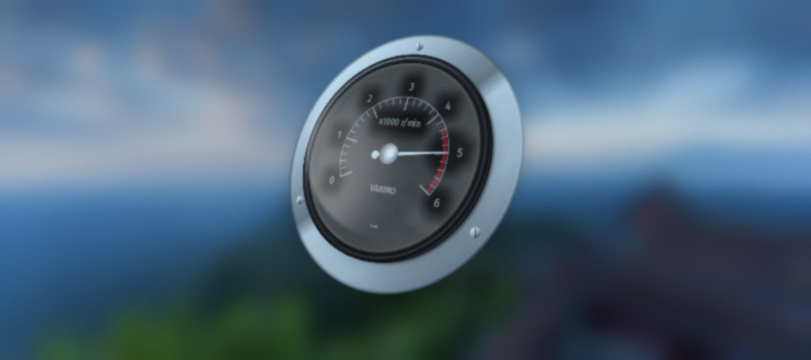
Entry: 5000 rpm
